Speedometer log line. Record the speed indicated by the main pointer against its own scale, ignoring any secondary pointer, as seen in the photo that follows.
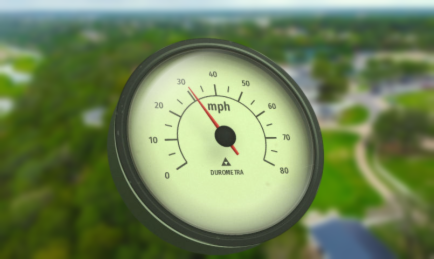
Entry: 30 mph
